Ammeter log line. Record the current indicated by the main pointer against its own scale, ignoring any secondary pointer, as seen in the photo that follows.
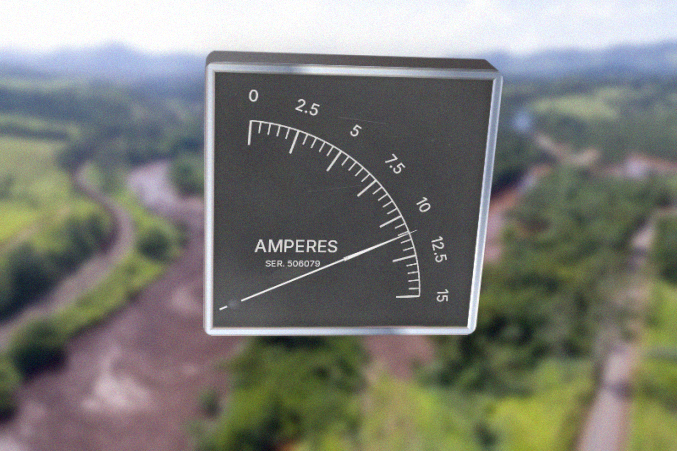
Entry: 11 A
